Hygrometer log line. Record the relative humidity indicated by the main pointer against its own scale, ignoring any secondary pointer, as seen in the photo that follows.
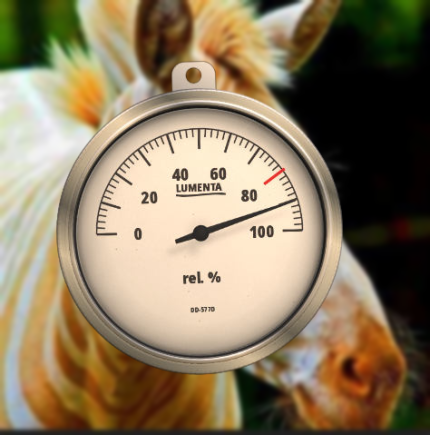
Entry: 90 %
